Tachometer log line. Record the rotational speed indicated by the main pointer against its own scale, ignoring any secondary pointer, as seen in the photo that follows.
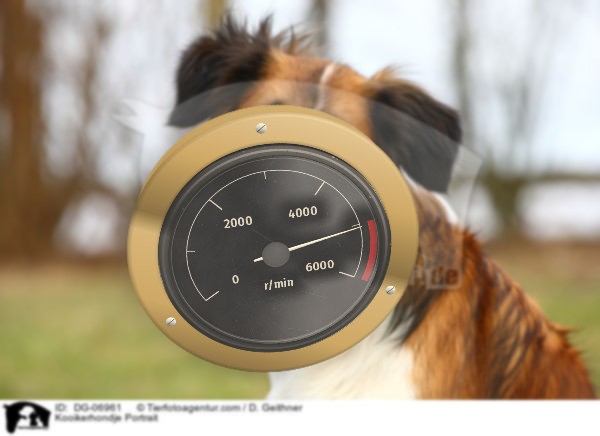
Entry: 5000 rpm
